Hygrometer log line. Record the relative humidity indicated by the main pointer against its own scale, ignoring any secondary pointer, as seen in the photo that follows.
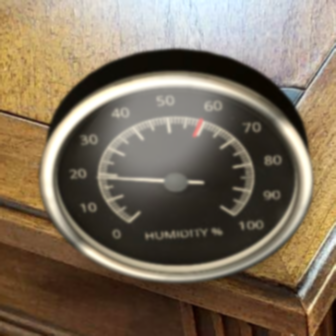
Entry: 20 %
